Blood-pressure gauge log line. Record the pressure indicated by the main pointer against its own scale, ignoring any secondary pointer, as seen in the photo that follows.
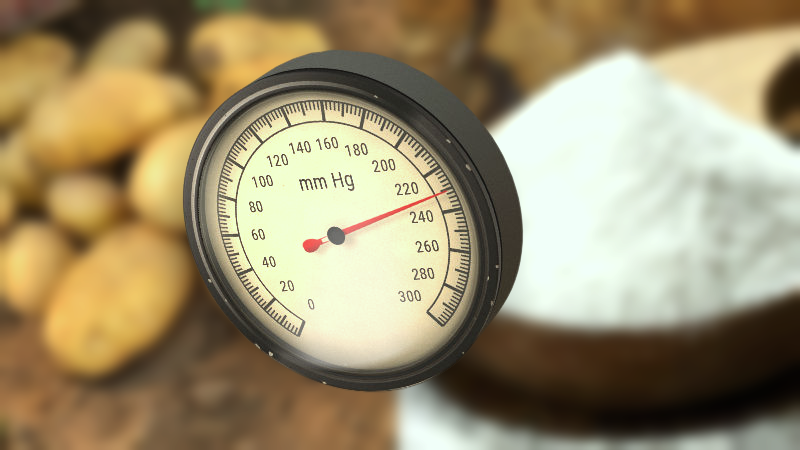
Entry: 230 mmHg
